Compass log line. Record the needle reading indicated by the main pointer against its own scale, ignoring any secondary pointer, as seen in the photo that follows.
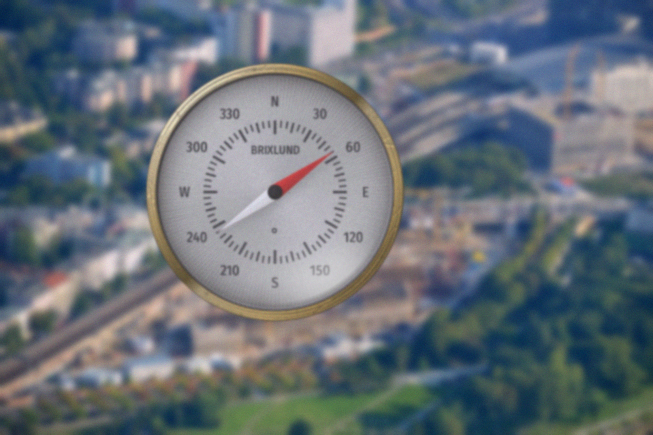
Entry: 55 °
